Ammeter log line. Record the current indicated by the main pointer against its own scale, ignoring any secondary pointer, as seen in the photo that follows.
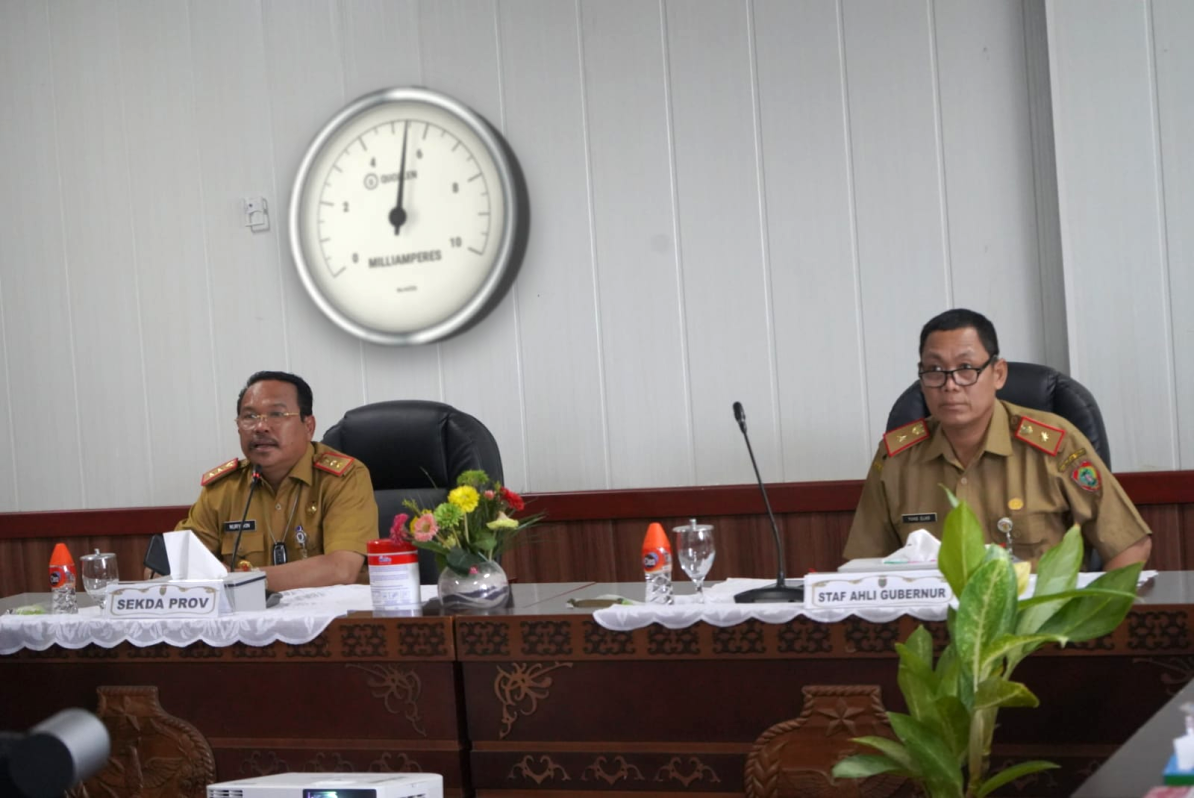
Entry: 5.5 mA
